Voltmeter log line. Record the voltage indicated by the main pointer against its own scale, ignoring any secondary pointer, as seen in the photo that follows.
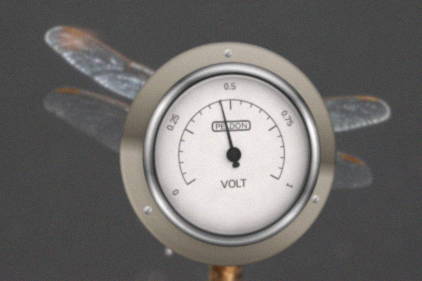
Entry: 0.45 V
